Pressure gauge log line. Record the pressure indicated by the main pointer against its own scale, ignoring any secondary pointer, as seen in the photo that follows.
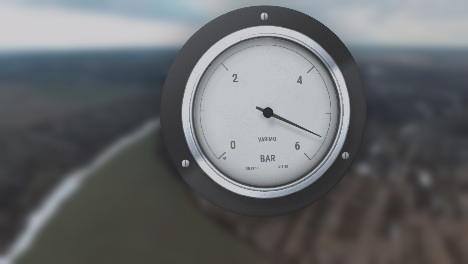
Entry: 5.5 bar
